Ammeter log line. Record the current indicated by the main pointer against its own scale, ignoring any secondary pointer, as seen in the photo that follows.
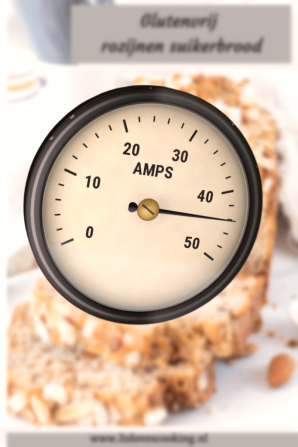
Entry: 44 A
